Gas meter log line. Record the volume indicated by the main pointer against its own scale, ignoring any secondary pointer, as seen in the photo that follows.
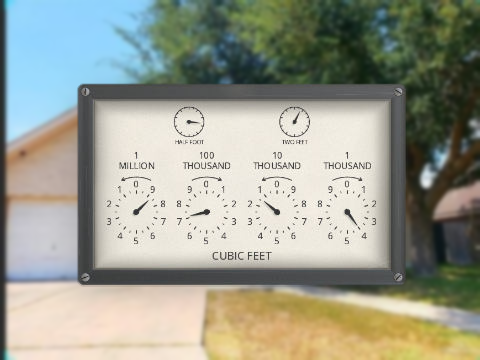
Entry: 871400 ft³
